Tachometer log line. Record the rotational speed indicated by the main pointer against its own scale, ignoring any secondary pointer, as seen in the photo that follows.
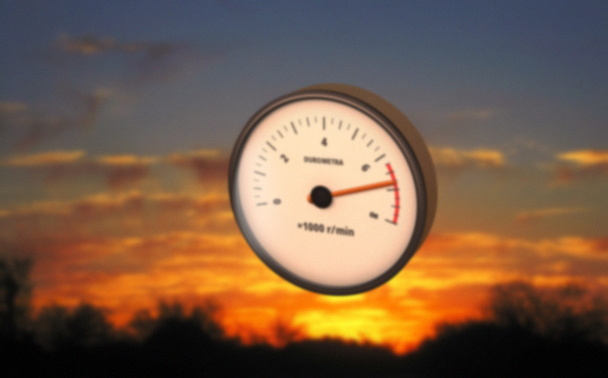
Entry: 6750 rpm
